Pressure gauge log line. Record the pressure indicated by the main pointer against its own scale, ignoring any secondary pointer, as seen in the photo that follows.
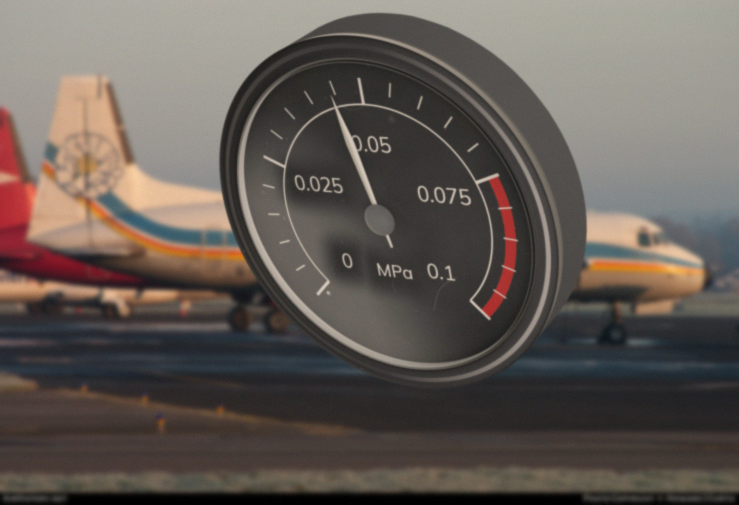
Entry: 0.045 MPa
